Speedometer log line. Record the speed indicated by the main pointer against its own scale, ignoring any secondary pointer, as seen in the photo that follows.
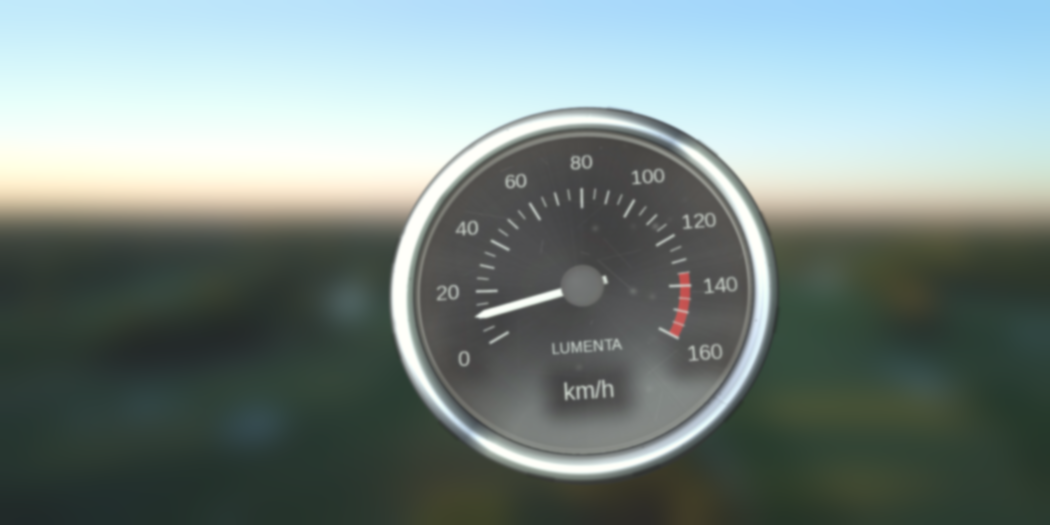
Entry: 10 km/h
